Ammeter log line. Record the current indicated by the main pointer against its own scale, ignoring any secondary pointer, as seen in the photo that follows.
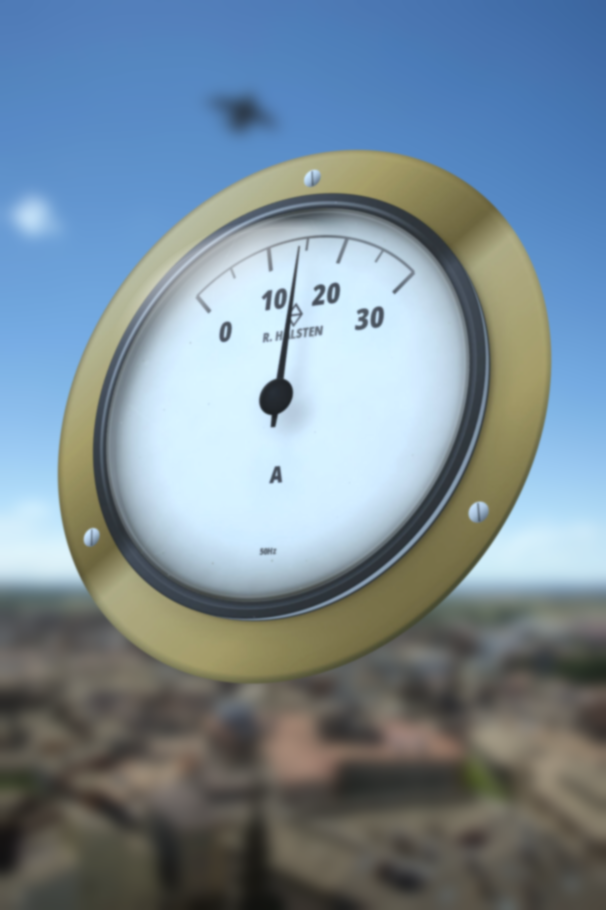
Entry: 15 A
